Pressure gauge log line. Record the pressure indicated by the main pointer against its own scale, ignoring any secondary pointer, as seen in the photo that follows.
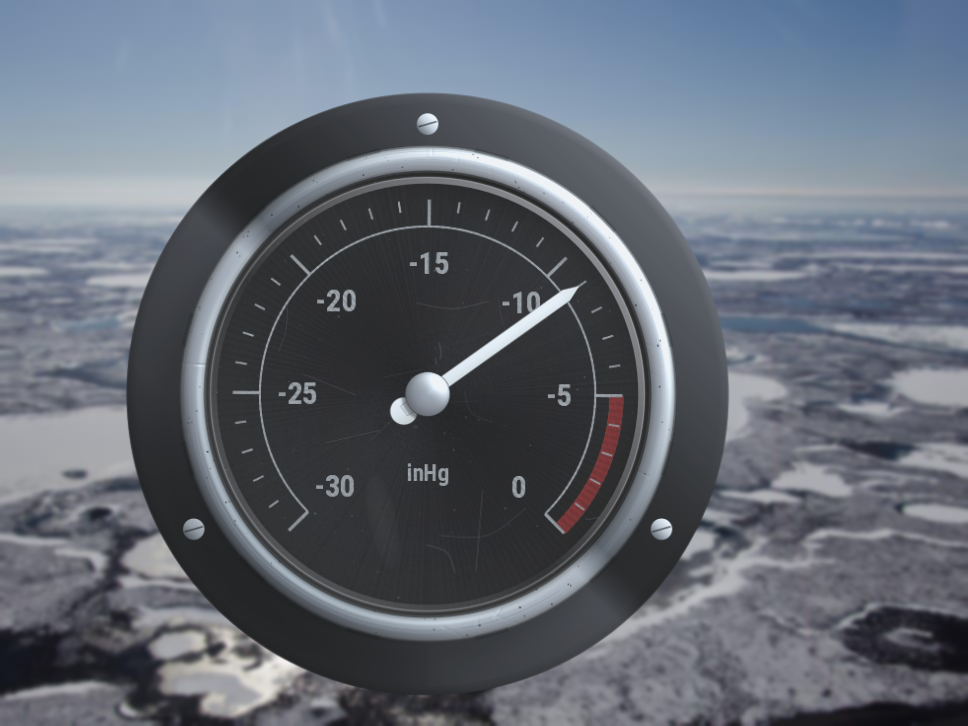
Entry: -9 inHg
